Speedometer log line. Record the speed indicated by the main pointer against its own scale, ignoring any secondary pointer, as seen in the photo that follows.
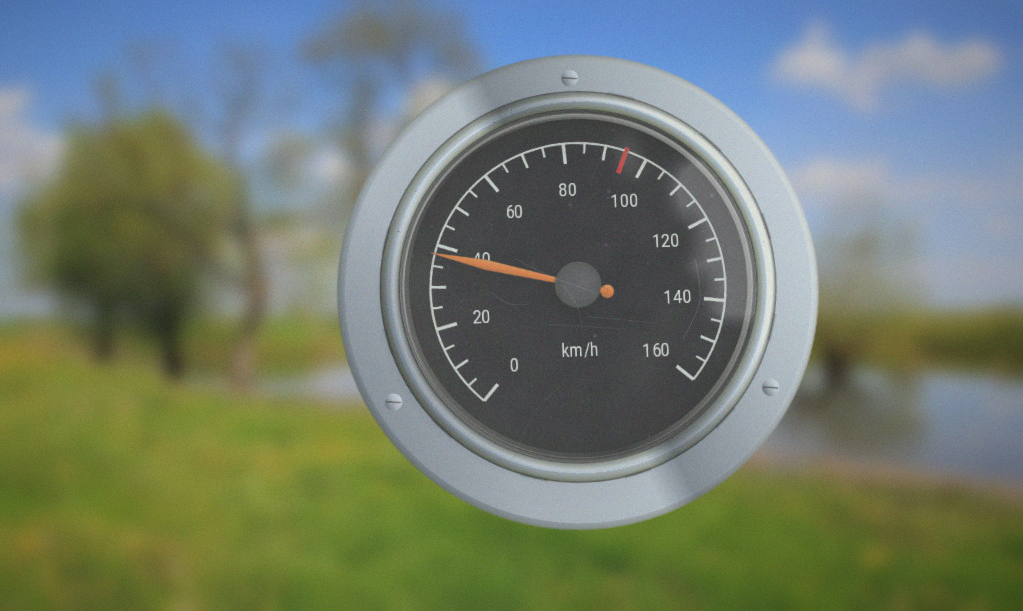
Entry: 37.5 km/h
